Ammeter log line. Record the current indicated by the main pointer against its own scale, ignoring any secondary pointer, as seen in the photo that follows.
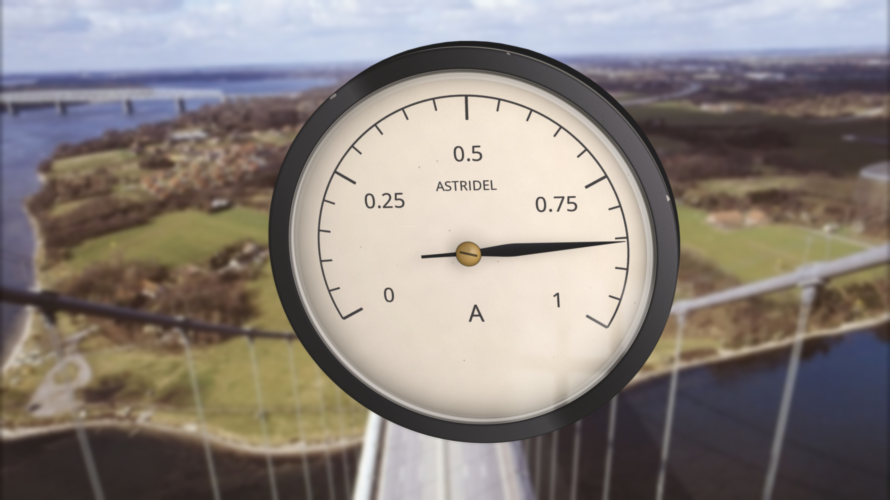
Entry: 0.85 A
